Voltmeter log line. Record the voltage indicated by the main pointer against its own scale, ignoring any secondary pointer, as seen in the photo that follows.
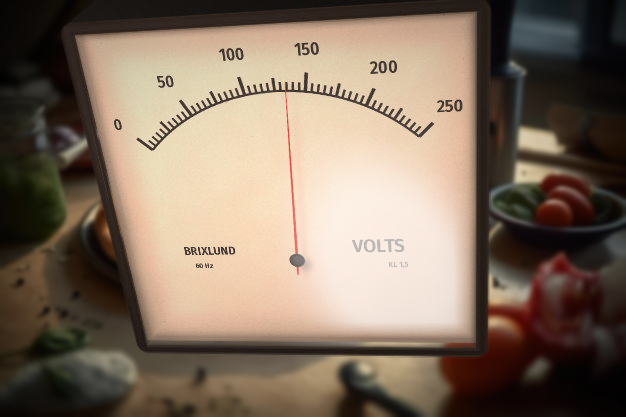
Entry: 135 V
